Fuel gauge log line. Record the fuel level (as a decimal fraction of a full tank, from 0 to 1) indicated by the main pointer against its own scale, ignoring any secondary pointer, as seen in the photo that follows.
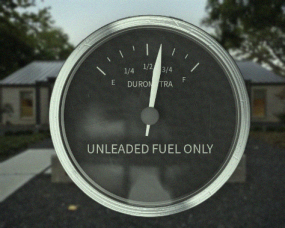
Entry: 0.625
